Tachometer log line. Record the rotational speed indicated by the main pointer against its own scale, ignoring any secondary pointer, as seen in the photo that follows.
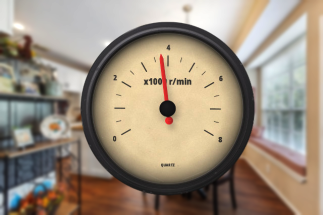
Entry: 3750 rpm
